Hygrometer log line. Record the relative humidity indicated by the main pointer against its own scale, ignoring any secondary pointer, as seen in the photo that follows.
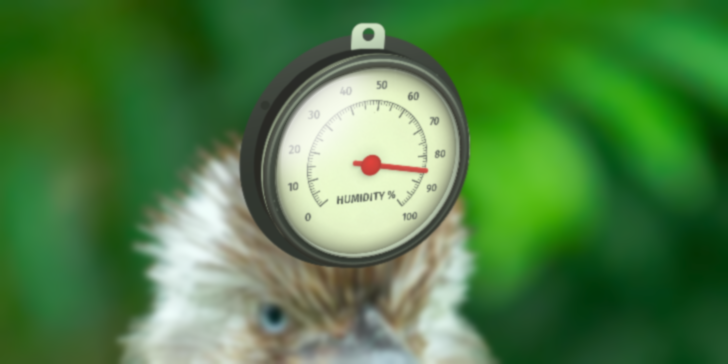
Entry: 85 %
